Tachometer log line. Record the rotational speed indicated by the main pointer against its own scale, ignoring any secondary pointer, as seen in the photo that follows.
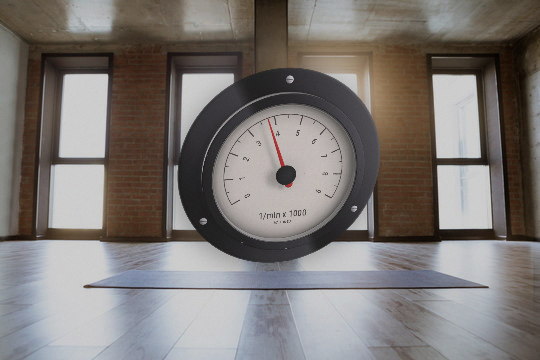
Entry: 3750 rpm
